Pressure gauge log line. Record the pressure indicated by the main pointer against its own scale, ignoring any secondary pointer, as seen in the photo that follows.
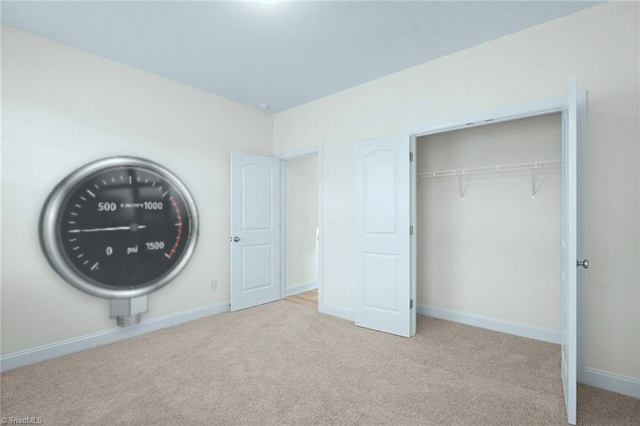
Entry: 250 psi
